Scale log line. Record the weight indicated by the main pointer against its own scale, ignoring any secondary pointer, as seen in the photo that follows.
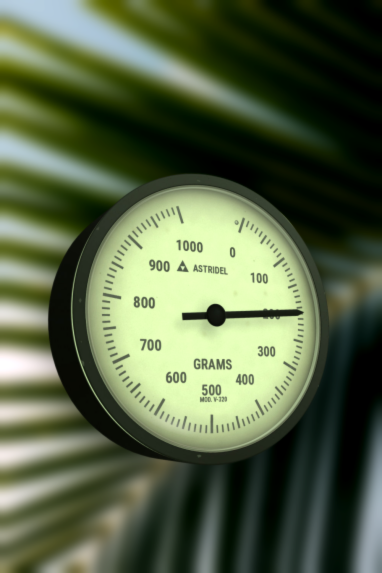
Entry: 200 g
